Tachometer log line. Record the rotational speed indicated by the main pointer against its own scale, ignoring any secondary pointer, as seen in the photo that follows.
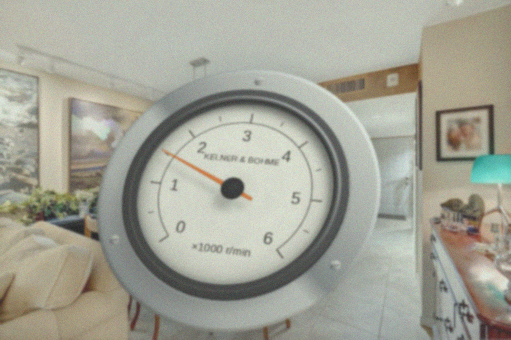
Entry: 1500 rpm
